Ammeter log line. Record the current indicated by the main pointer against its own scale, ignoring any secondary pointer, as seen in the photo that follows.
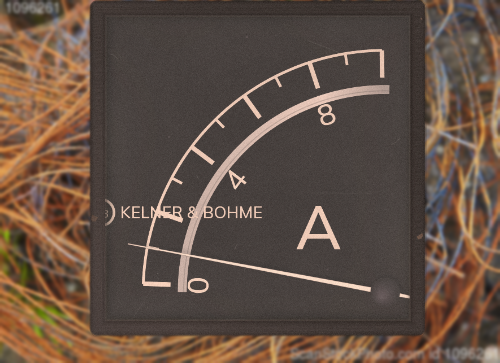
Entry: 1 A
